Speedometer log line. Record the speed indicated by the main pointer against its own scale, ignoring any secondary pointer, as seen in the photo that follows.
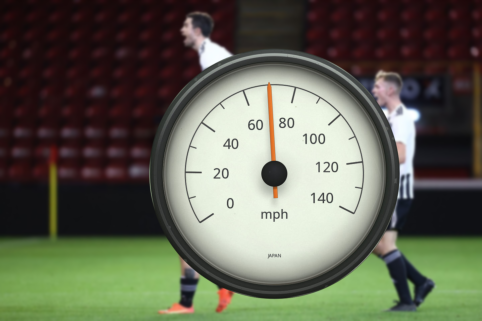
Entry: 70 mph
